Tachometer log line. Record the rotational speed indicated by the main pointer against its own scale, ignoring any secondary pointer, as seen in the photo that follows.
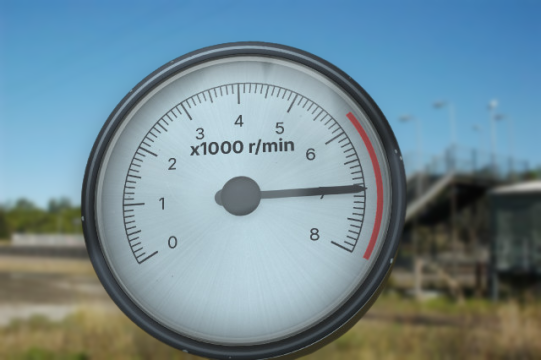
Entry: 7000 rpm
